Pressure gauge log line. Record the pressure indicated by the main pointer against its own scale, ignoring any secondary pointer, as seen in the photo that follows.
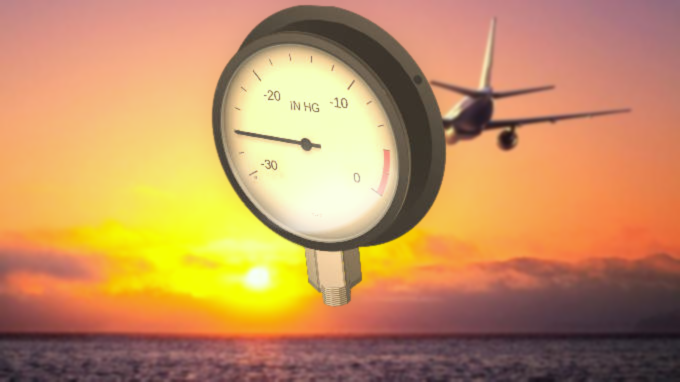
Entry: -26 inHg
